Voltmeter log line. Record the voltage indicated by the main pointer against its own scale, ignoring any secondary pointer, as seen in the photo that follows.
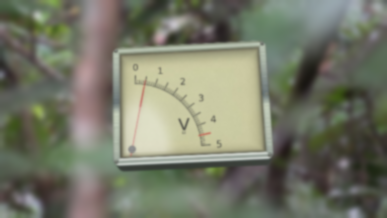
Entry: 0.5 V
